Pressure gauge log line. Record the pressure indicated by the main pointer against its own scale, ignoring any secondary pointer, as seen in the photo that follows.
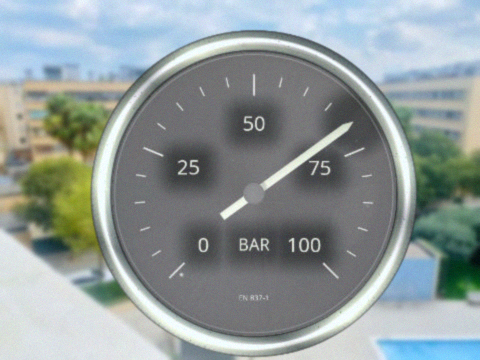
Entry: 70 bar
